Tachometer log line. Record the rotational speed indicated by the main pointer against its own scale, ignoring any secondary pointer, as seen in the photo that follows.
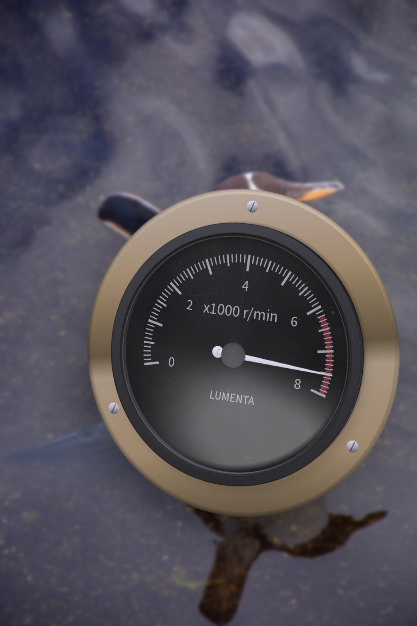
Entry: 7500 rpm
